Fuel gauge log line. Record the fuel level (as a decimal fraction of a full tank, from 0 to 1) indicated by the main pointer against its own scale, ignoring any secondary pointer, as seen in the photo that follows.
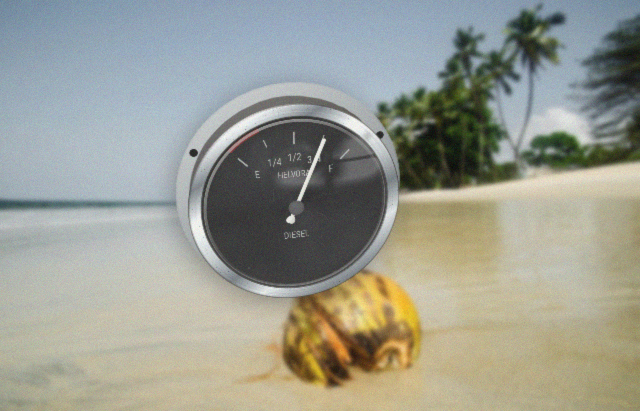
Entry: 0.75
